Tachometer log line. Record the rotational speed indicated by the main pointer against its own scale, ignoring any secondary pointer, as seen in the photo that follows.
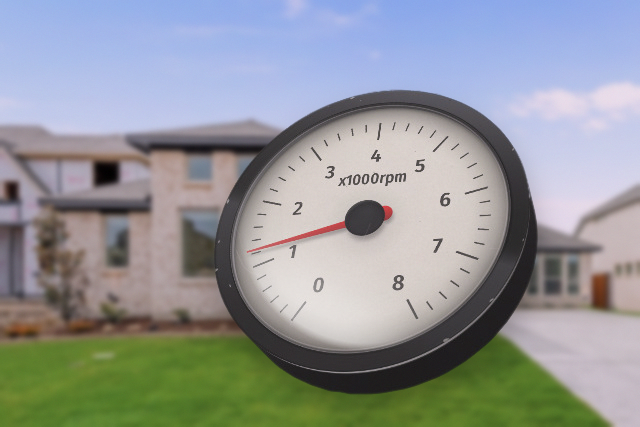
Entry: 1200 rpm
